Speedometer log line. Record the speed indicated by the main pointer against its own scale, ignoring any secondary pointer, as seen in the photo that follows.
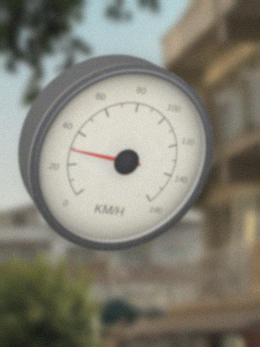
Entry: 30 km/h
